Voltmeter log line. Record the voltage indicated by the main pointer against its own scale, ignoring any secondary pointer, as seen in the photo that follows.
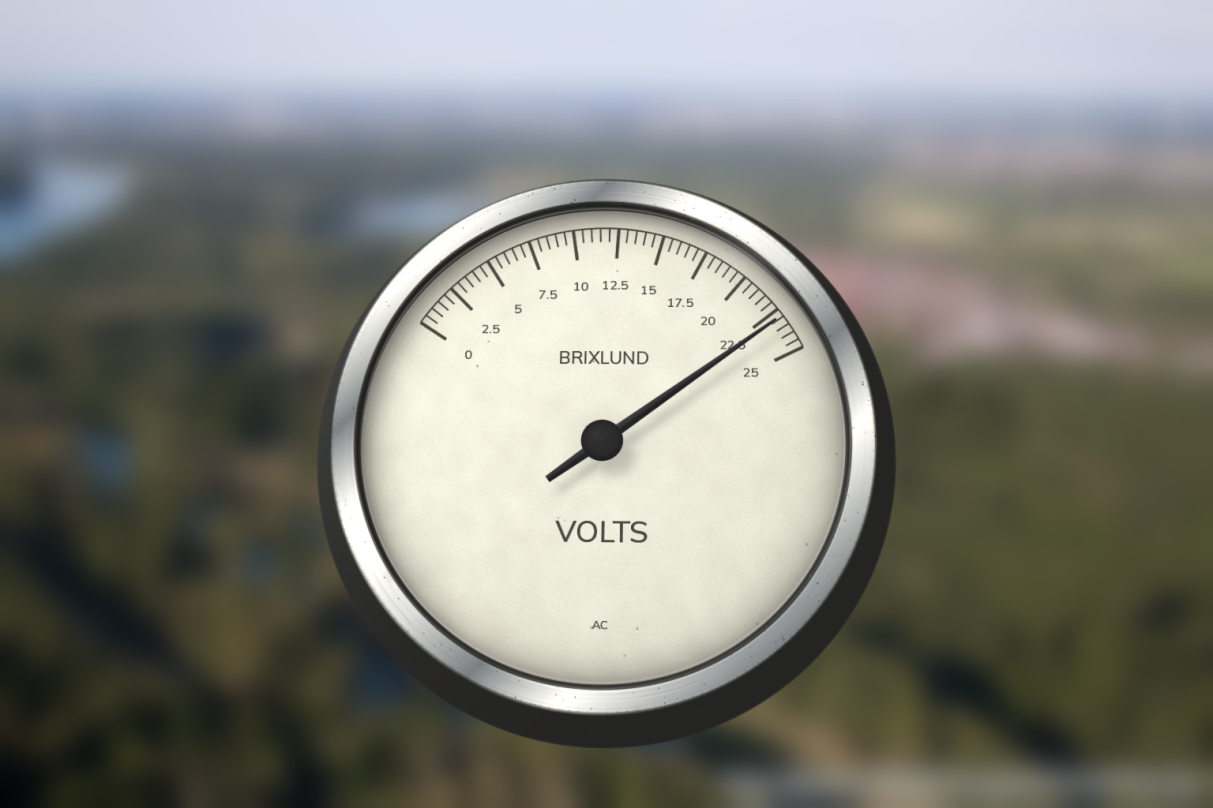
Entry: 23 V
